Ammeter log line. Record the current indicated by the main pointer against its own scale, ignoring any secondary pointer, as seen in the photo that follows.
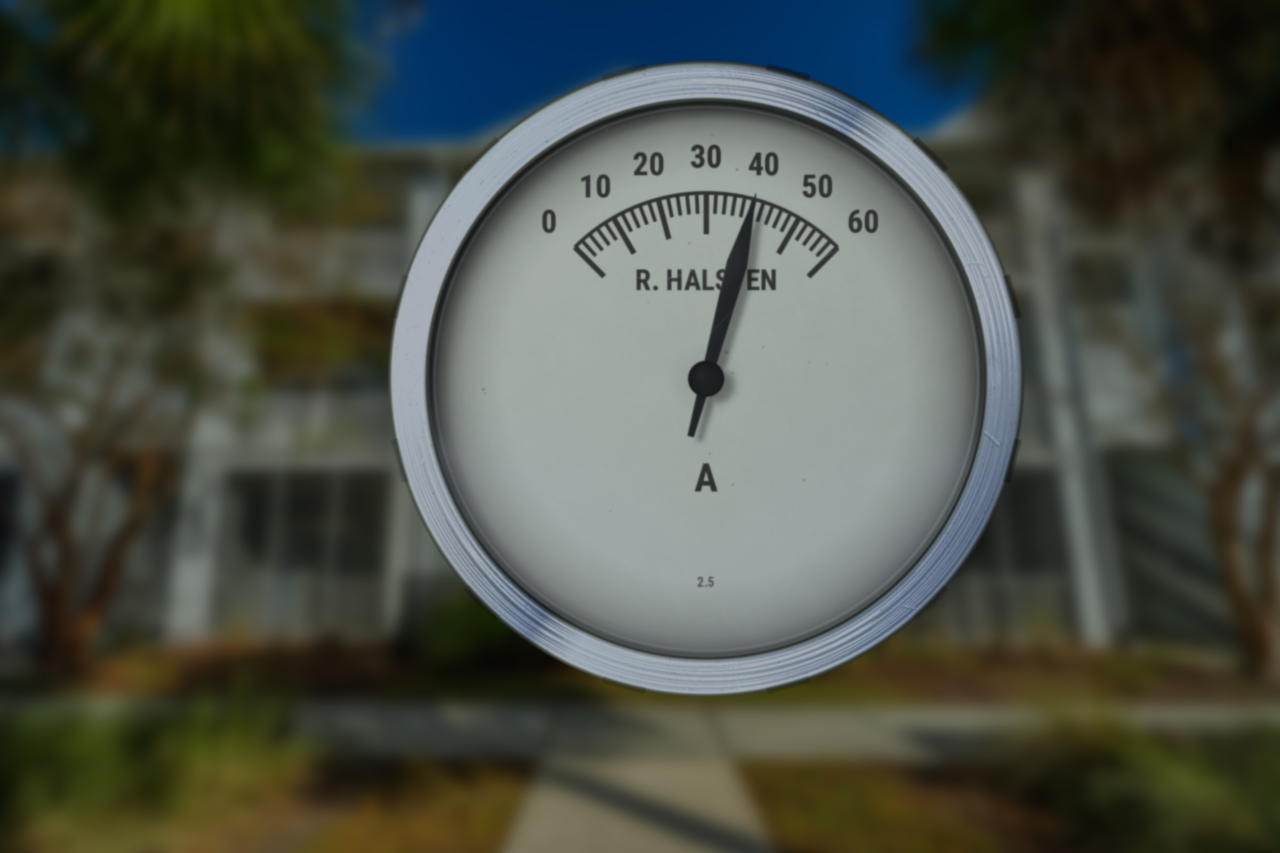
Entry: 40 A
